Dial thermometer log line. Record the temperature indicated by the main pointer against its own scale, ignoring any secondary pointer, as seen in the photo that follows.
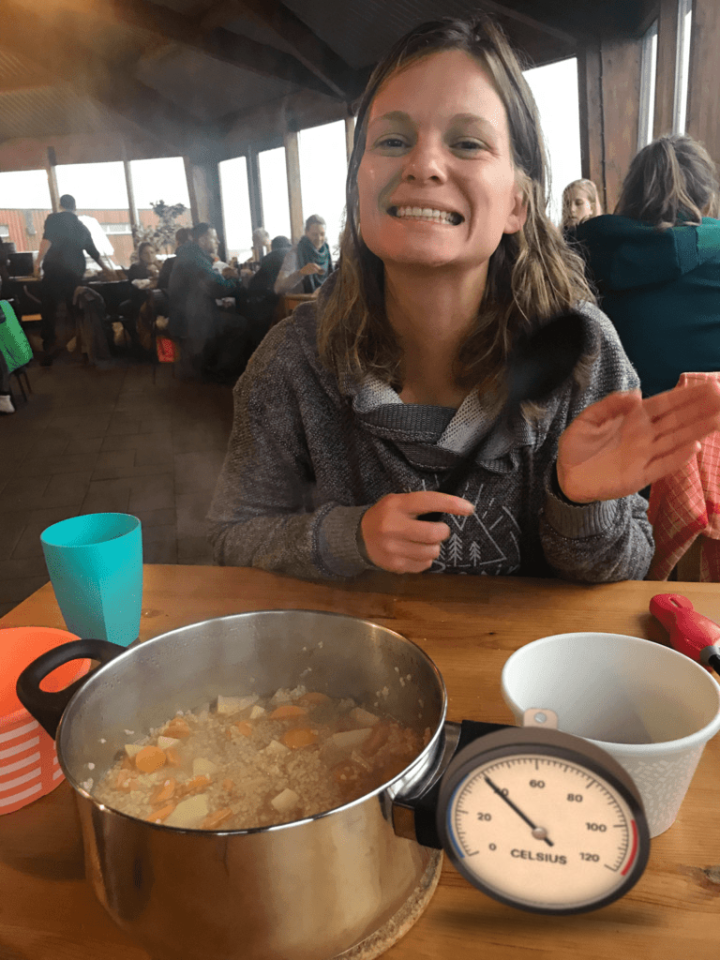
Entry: 40 °C
